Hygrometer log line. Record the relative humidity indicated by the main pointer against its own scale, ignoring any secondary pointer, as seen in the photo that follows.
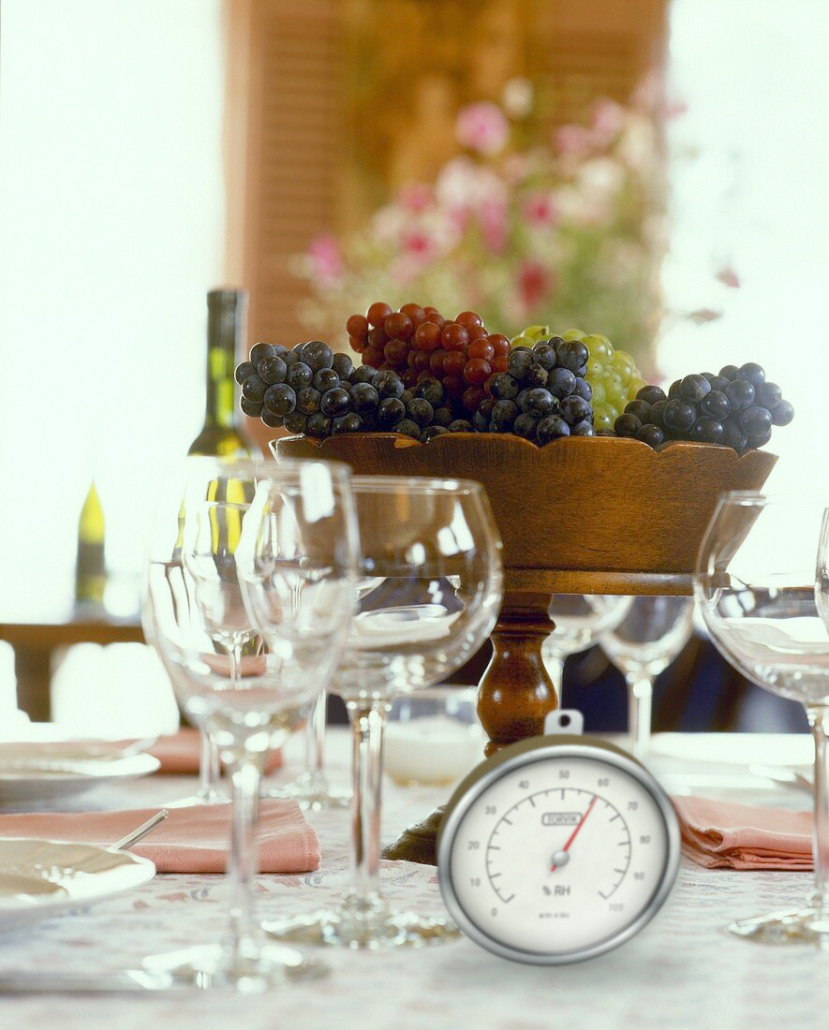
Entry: 60 %
